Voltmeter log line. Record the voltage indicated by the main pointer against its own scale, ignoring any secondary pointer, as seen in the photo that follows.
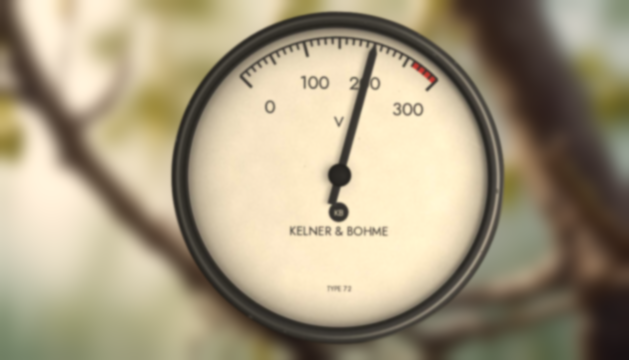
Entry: 200 V
